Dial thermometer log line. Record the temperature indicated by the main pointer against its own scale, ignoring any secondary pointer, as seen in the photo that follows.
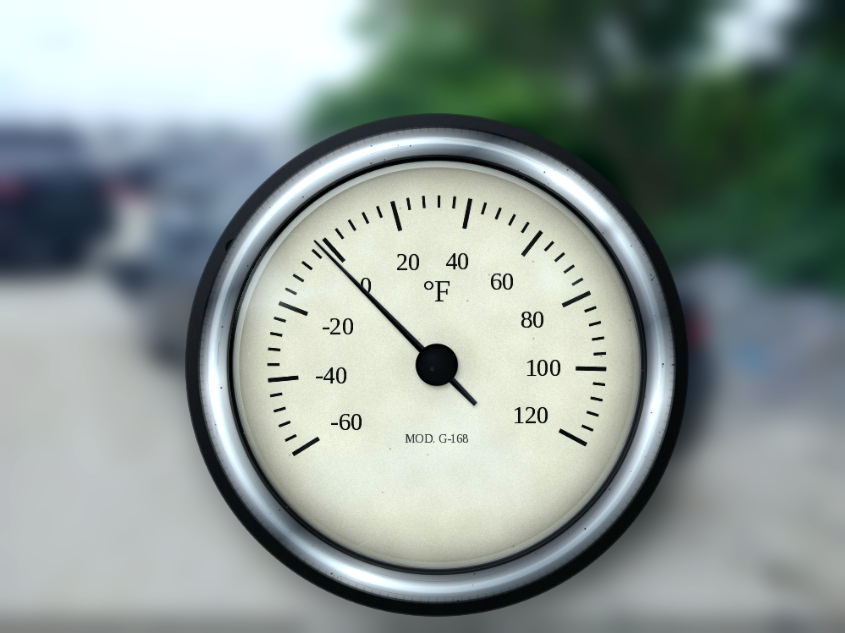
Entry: -2 °F
